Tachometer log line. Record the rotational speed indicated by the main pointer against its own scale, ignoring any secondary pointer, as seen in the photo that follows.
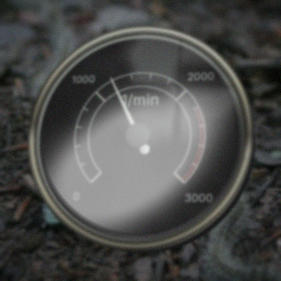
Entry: 1200 rpm
